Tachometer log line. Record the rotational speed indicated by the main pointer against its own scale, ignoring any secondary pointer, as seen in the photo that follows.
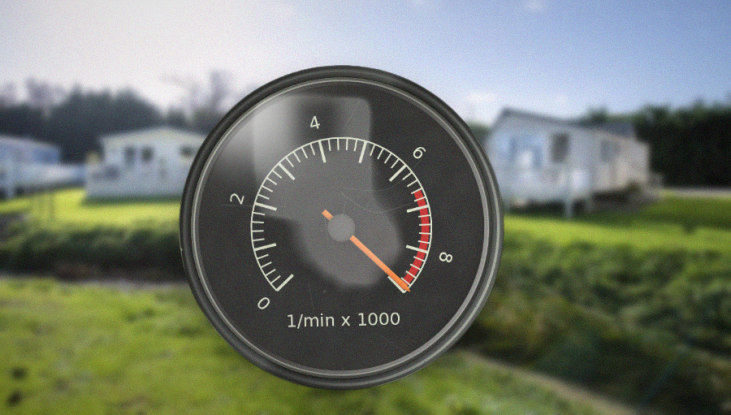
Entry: 8900 rpm
